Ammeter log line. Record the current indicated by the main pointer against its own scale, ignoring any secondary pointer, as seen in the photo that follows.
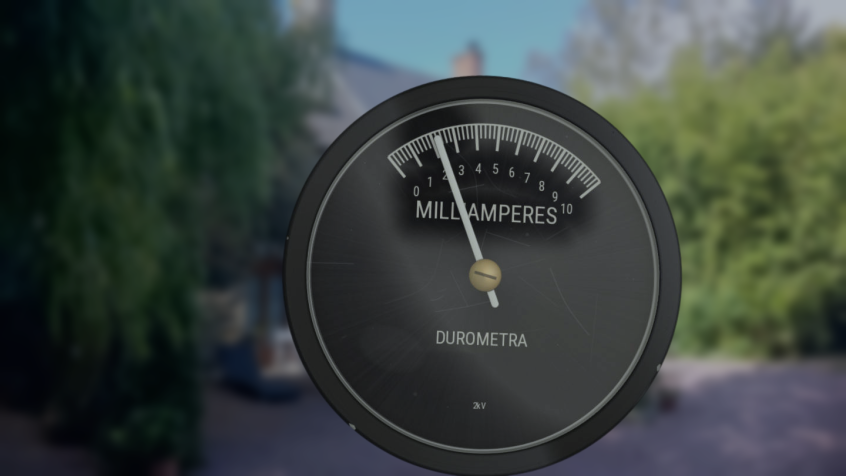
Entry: 2.2 mA
